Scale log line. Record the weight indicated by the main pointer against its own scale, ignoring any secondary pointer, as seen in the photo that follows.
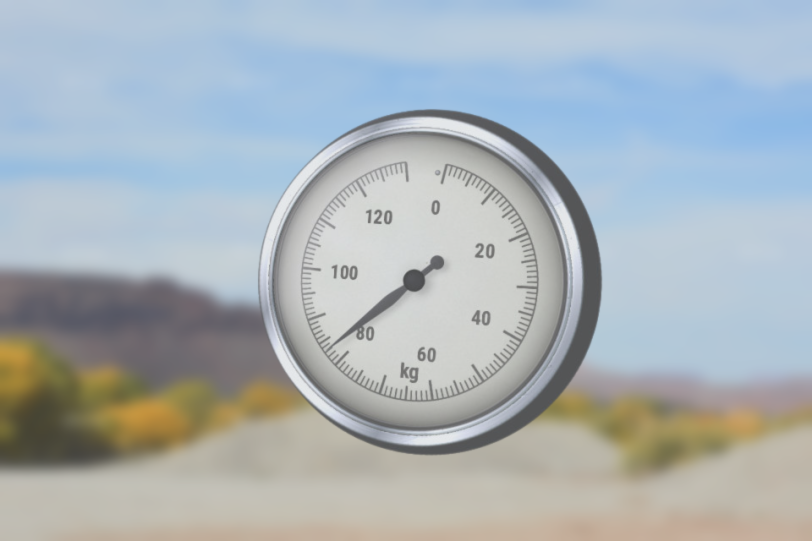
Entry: 83 kg
